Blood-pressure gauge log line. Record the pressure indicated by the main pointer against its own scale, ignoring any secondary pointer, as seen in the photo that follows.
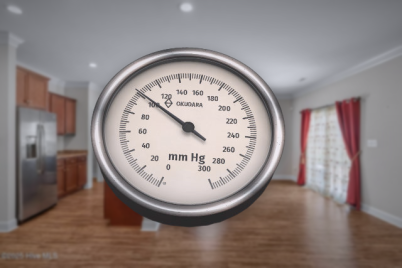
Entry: 100 mmHg
